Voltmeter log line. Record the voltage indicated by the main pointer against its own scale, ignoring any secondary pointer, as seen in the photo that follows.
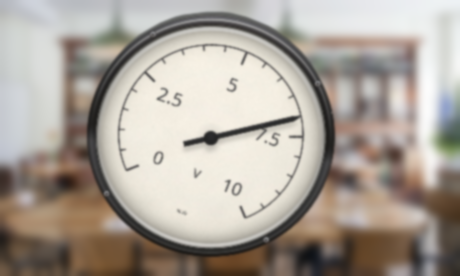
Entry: 7 V
